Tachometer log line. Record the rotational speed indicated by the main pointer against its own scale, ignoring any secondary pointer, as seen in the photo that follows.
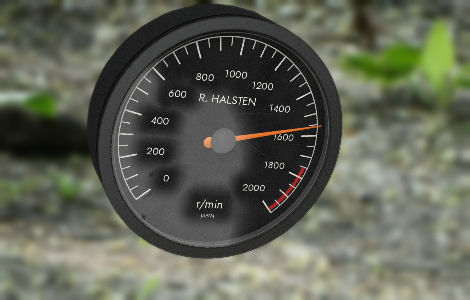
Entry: 1550 rpm
